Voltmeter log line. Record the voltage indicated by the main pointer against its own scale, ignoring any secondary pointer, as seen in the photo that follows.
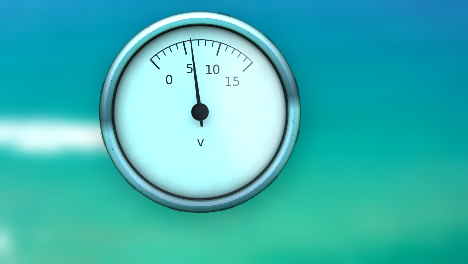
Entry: 6 V
